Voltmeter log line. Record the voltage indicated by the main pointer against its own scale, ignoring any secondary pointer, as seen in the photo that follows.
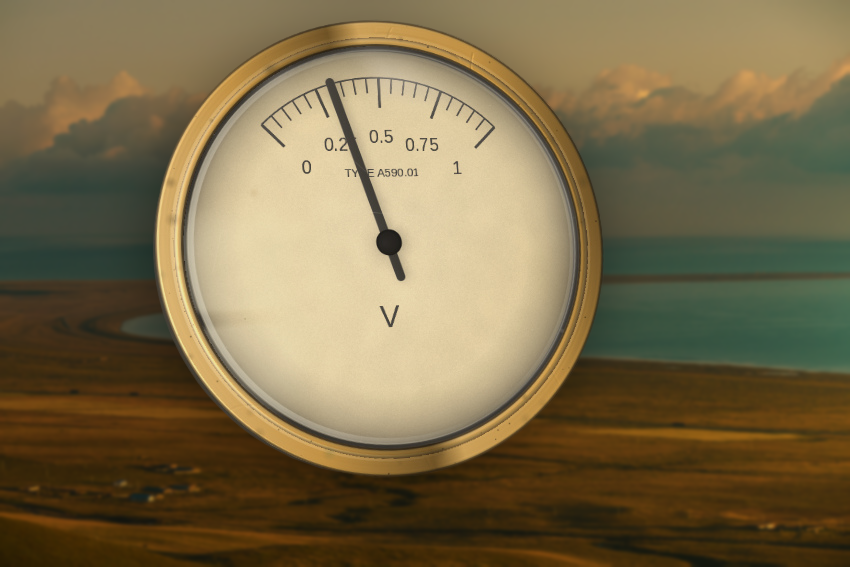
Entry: 0.3 V
